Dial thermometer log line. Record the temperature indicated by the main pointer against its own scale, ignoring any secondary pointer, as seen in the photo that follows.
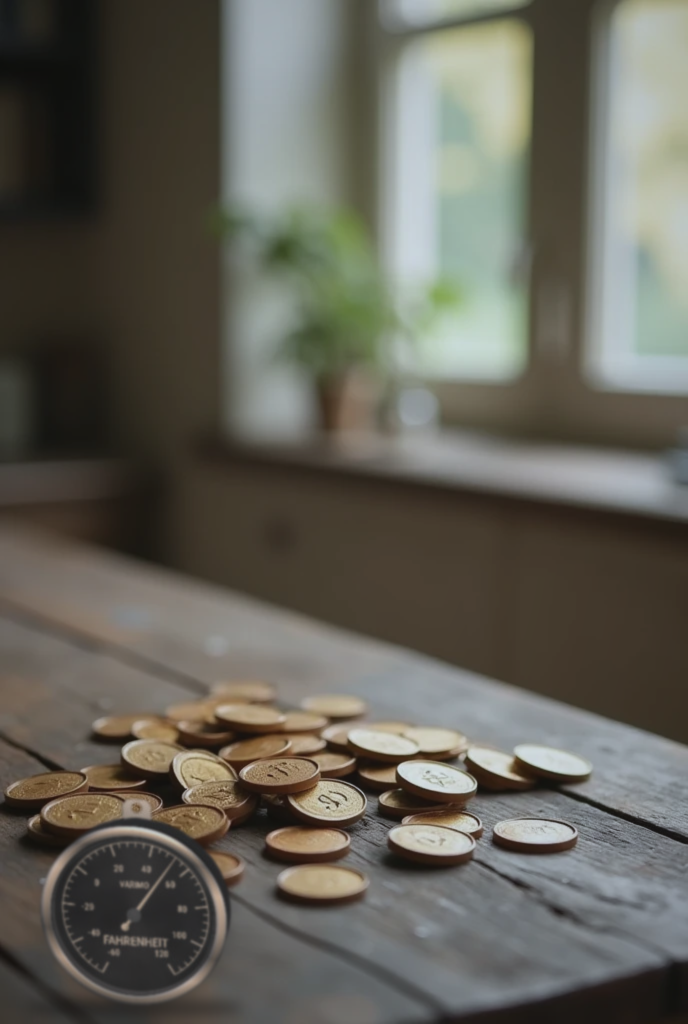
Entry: 52 °F
